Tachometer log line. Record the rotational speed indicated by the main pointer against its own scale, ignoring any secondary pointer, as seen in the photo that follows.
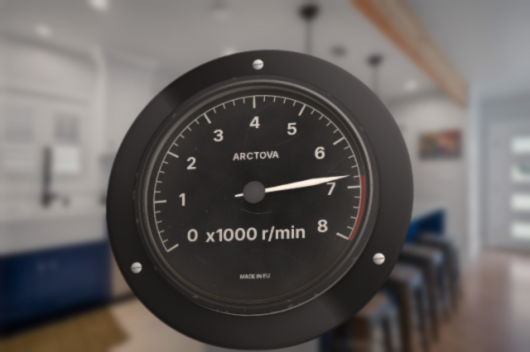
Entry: 6800 rpm
